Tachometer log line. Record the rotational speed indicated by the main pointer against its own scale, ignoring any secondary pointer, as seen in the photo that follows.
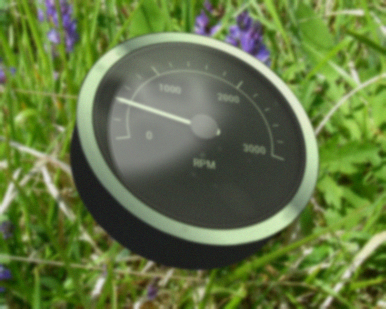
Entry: 400 rpm
